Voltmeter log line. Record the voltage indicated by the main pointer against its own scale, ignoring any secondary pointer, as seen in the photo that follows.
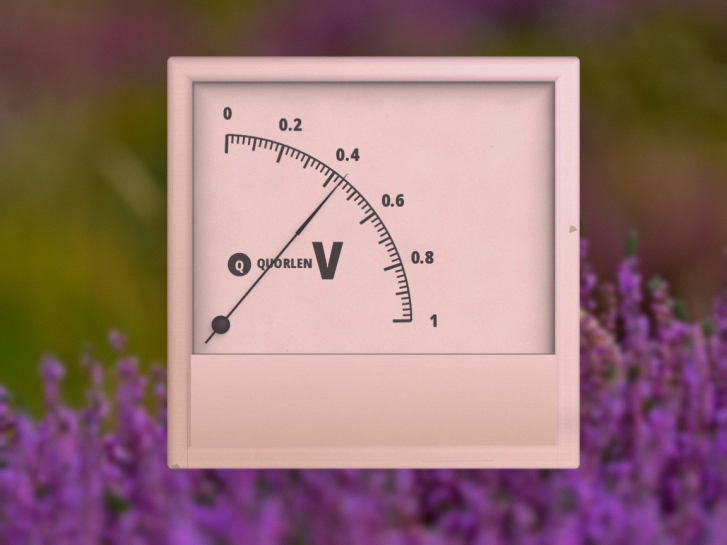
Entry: 0.44 V
